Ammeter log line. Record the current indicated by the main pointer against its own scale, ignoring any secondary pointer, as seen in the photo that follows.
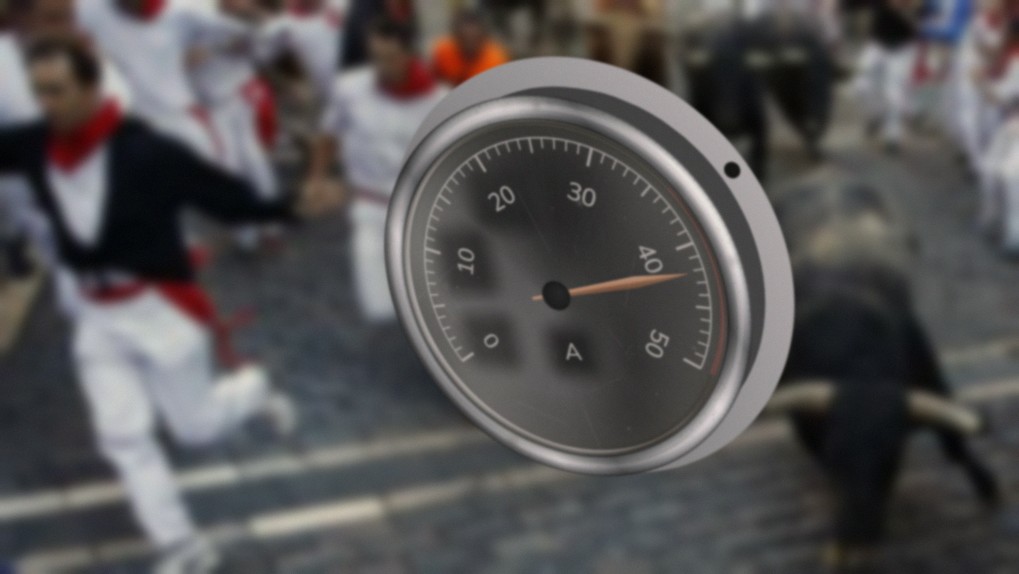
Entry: 42 A
